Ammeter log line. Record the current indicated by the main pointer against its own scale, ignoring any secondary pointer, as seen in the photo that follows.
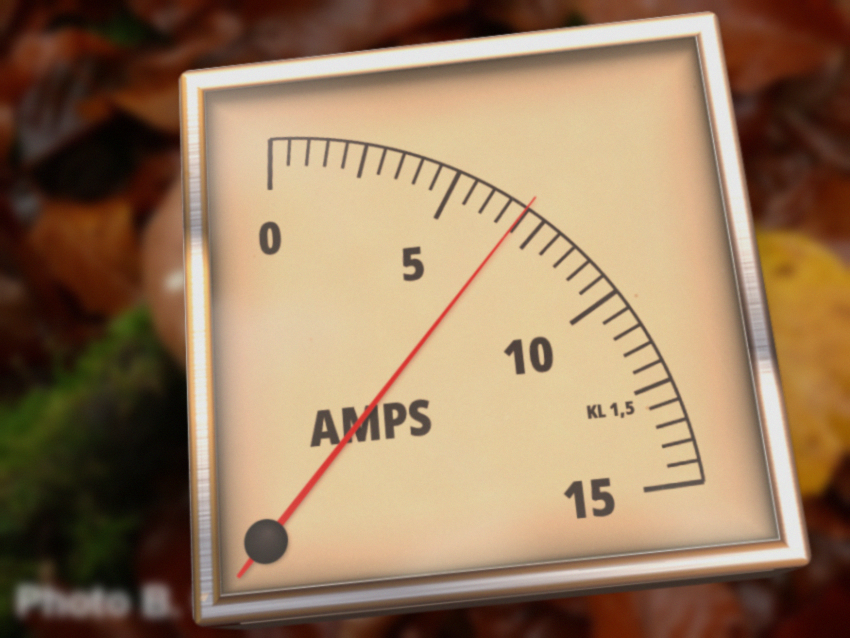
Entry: 7 A
